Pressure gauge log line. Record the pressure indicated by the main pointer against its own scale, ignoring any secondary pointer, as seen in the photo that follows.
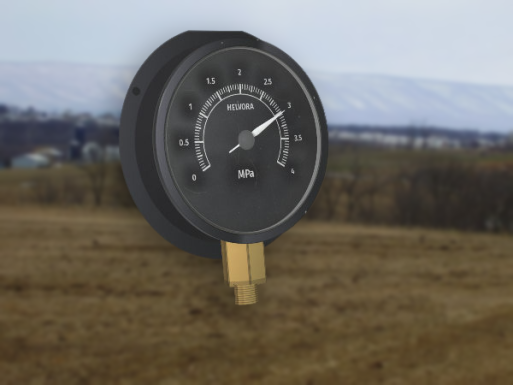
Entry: 3 MPa
